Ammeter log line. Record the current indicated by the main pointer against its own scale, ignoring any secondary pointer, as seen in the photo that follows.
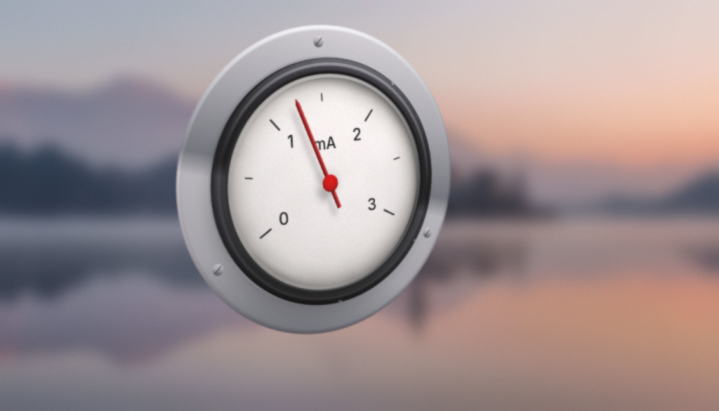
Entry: 1.25 mA
